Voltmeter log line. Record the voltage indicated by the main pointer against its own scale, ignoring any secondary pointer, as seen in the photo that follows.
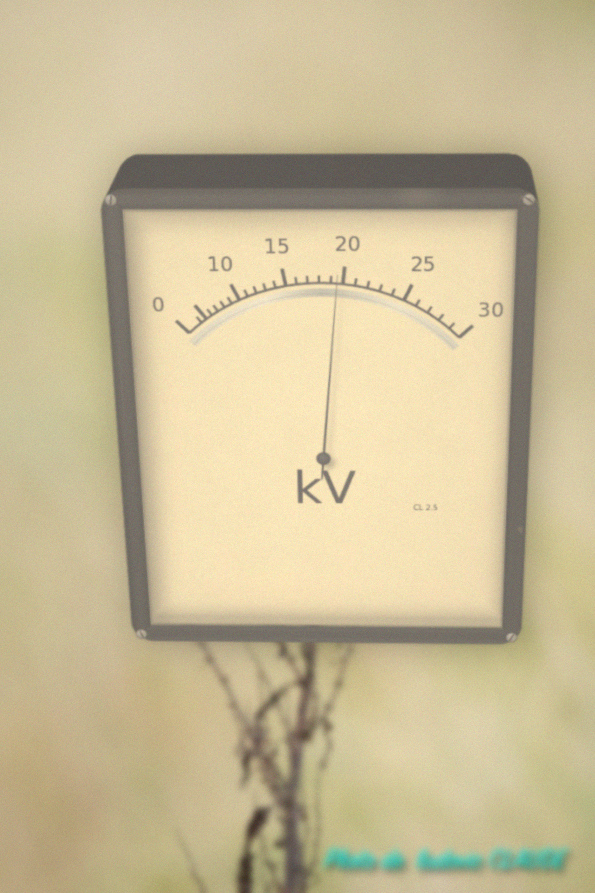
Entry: 19.5 kV
